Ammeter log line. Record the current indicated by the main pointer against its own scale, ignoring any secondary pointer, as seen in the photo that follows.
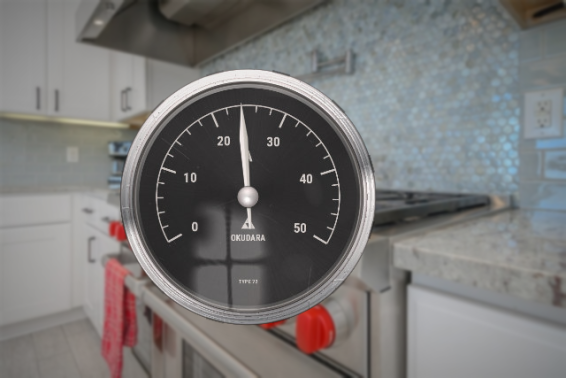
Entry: 24 A
